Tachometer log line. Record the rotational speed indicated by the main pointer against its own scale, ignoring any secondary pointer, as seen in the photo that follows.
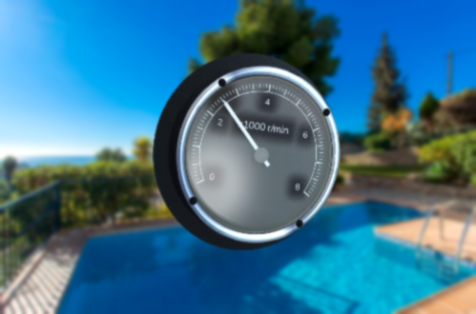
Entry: 2500 rpm
